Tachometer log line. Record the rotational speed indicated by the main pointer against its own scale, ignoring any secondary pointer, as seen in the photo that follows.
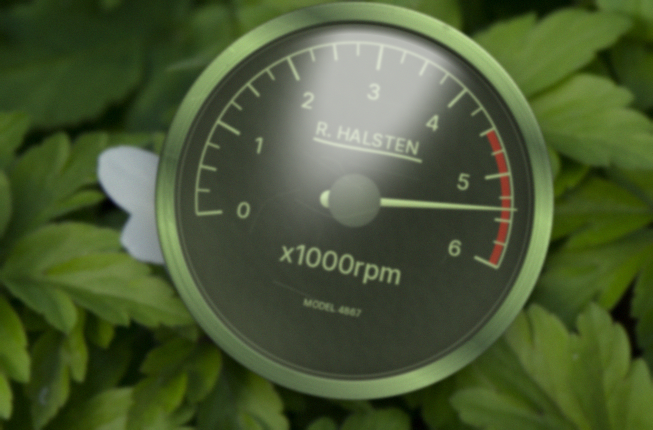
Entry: 5375 rpm
